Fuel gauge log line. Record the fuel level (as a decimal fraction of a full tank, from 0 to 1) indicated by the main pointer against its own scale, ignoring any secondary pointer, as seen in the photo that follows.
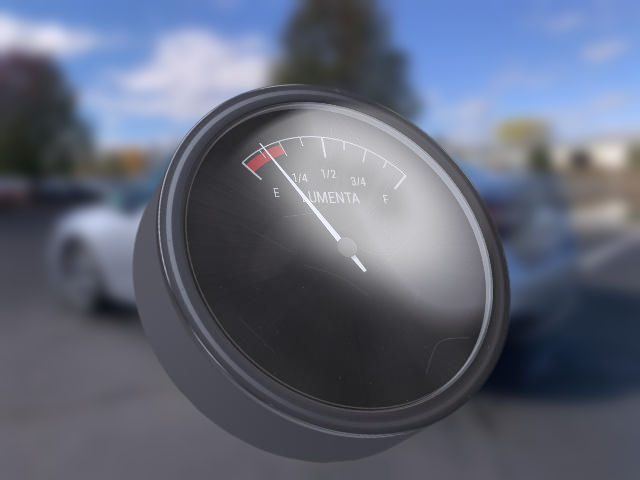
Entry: 0.125
